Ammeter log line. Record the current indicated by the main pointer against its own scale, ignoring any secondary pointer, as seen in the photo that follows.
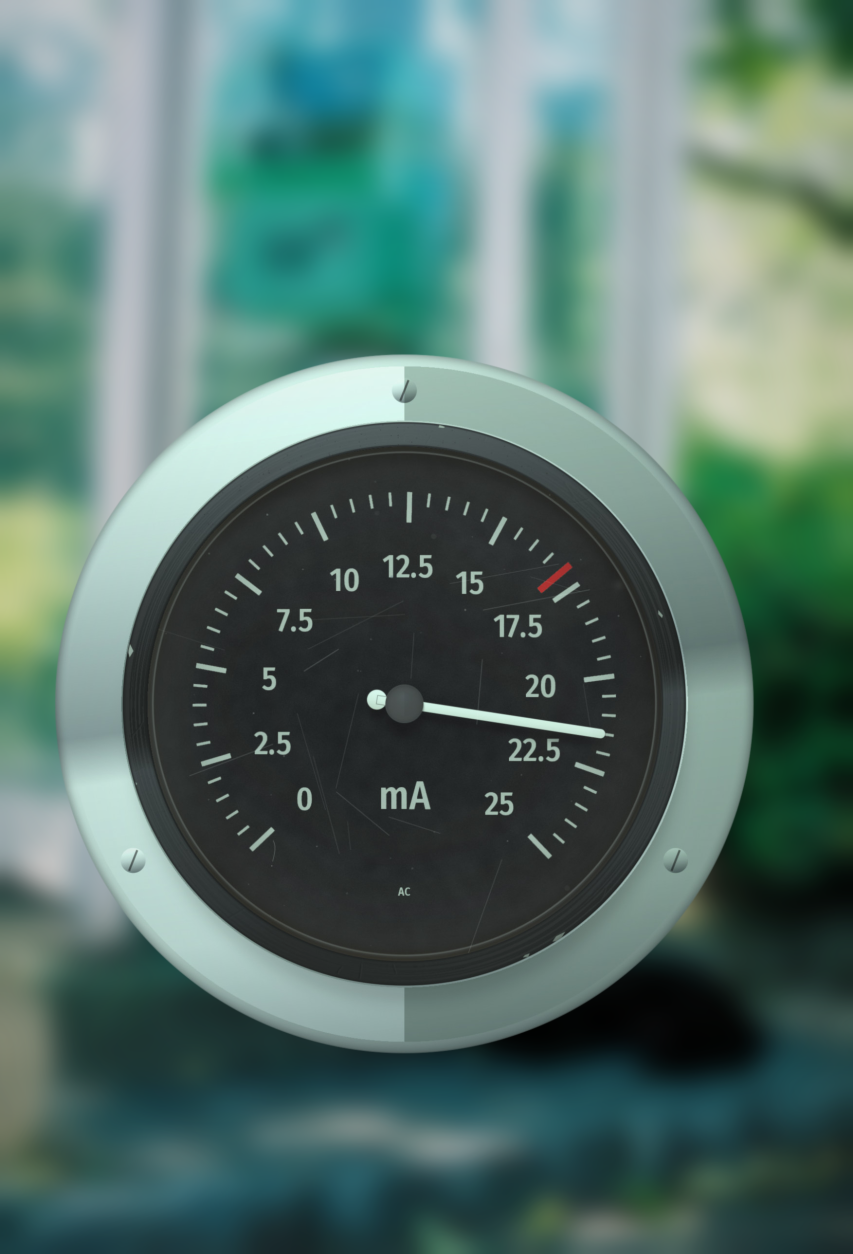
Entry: 21.5 mA
